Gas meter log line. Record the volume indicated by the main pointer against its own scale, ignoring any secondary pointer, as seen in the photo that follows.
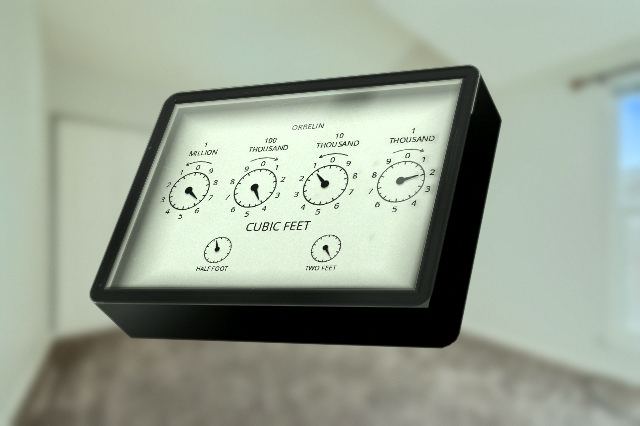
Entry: 641200 ft³
